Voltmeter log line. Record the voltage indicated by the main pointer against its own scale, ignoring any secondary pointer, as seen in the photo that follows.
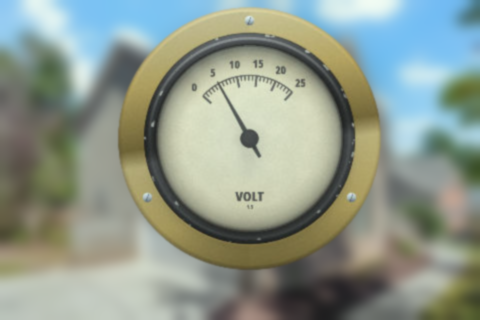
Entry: 5 V
